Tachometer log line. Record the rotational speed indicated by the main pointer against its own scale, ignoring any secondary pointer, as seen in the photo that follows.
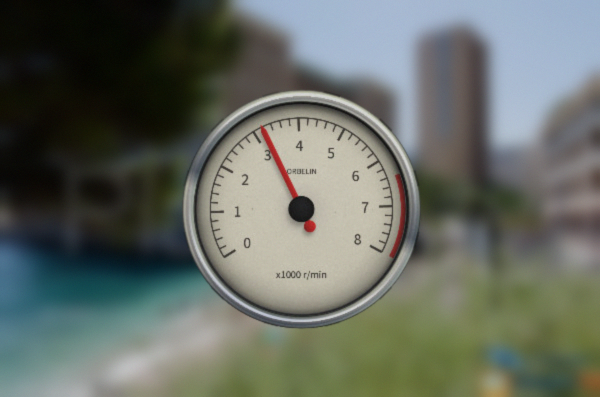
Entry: 3200 rpm
